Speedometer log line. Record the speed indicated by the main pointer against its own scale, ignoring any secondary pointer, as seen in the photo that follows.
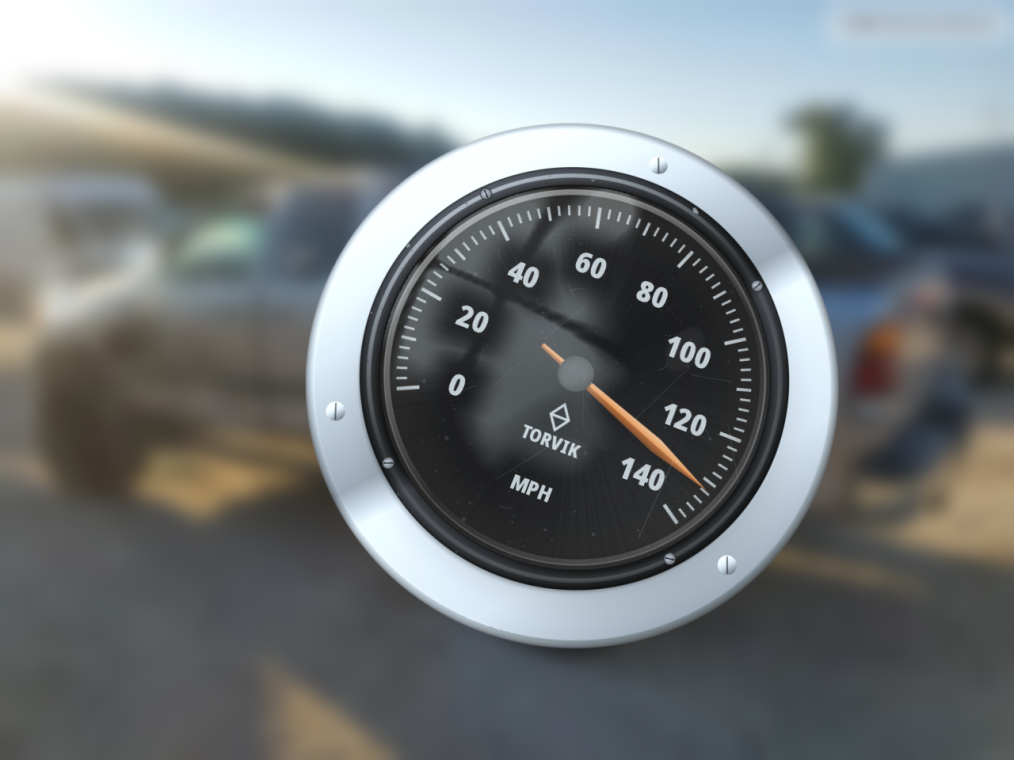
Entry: 132 mph
